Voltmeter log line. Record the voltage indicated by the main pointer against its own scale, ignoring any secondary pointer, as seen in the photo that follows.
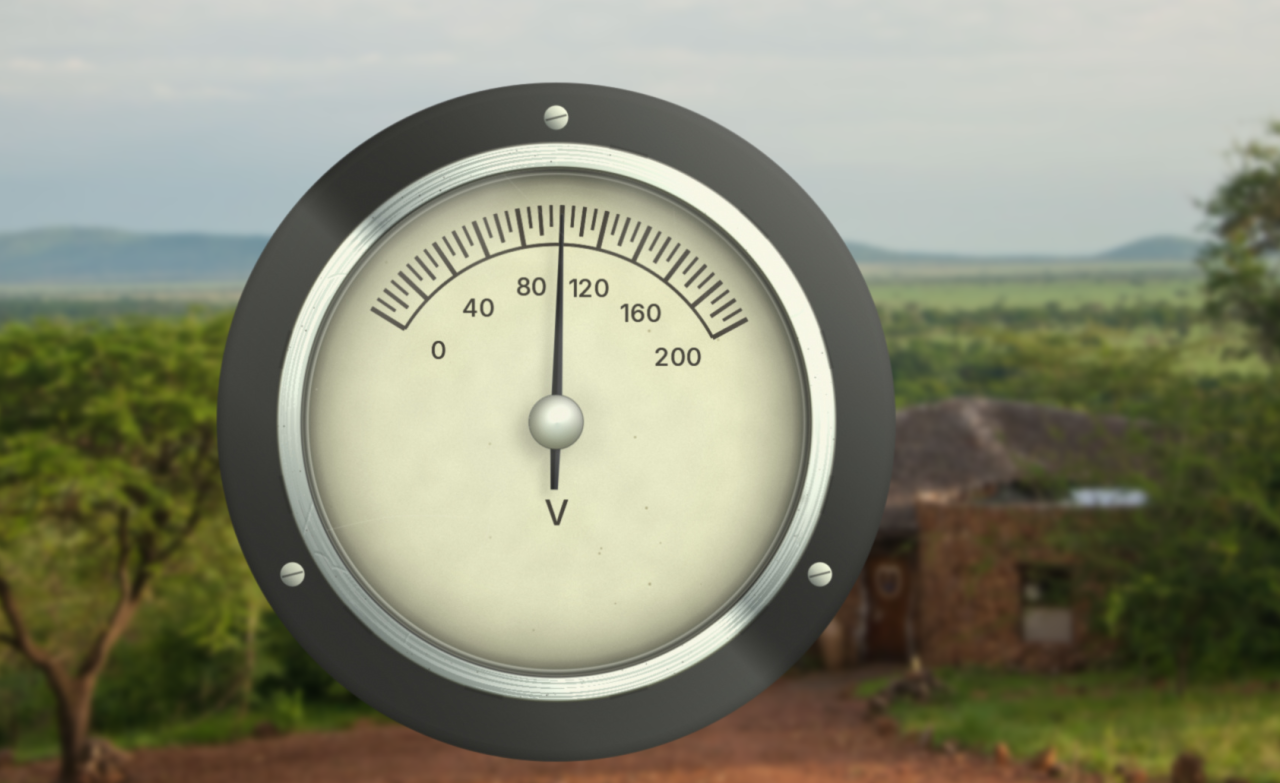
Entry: 100 V
